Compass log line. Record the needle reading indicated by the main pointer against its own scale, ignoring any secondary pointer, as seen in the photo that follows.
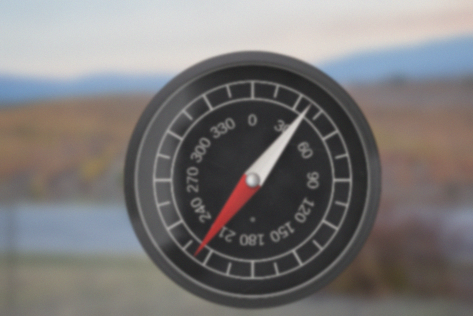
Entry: 217.5 °
